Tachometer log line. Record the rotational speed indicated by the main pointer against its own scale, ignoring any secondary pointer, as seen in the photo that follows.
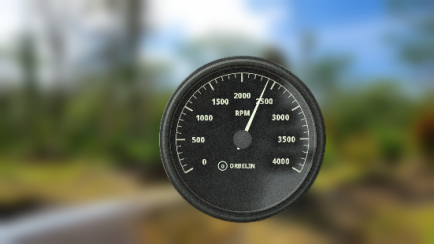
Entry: 2400 rpm
